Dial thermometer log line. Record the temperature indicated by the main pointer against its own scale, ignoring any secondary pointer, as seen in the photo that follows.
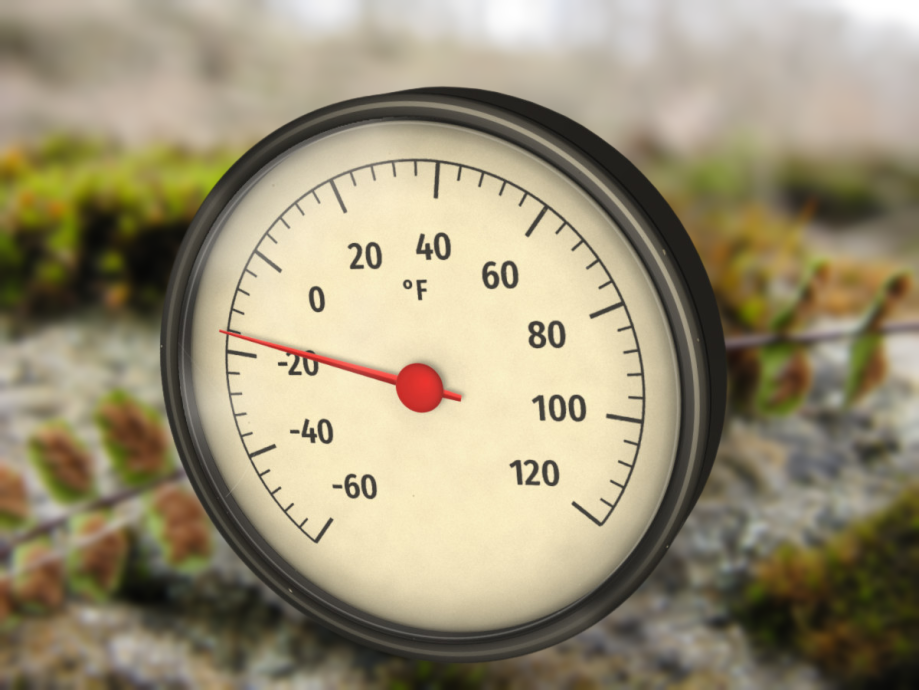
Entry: -16 °F
